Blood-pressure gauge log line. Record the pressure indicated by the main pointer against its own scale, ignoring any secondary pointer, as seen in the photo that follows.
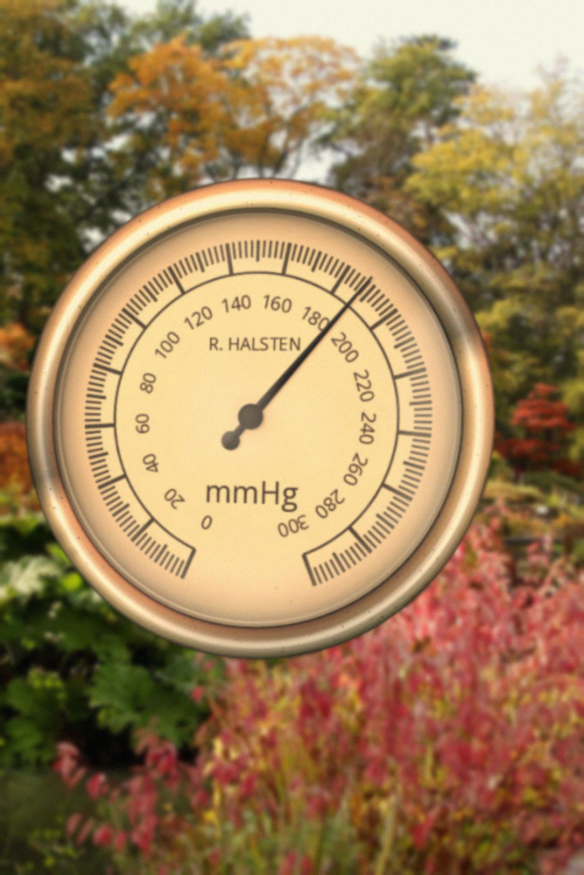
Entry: 188 mmHg
